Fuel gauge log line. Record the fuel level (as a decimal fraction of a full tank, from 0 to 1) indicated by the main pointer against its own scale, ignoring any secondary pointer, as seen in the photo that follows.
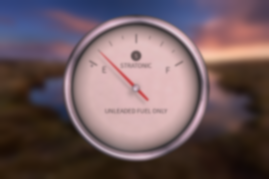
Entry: 0.125
